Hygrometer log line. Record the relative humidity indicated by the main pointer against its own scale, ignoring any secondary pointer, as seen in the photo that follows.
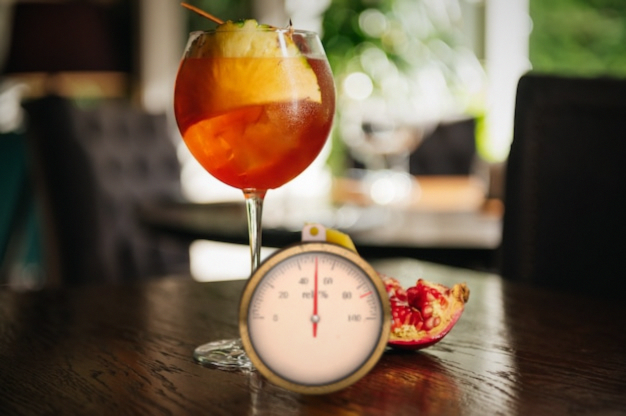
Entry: 50 %
